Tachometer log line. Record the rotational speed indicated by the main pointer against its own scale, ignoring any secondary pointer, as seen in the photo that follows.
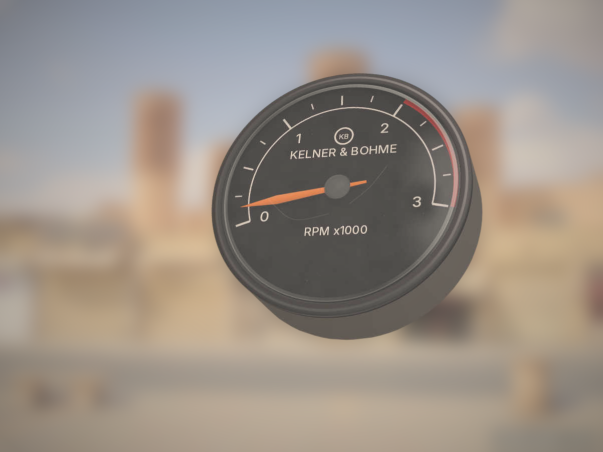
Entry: 125 rpm
